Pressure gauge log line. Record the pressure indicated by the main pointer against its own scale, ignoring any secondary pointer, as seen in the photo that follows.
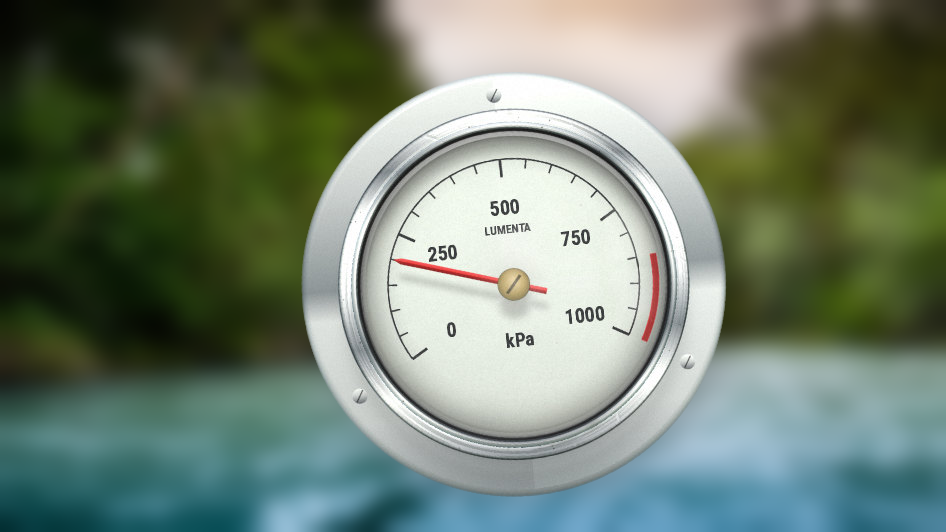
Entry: 200 kPa
